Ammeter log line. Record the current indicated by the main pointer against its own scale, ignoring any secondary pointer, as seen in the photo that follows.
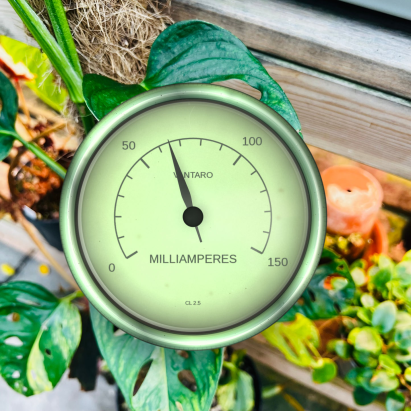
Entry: 65 mA
